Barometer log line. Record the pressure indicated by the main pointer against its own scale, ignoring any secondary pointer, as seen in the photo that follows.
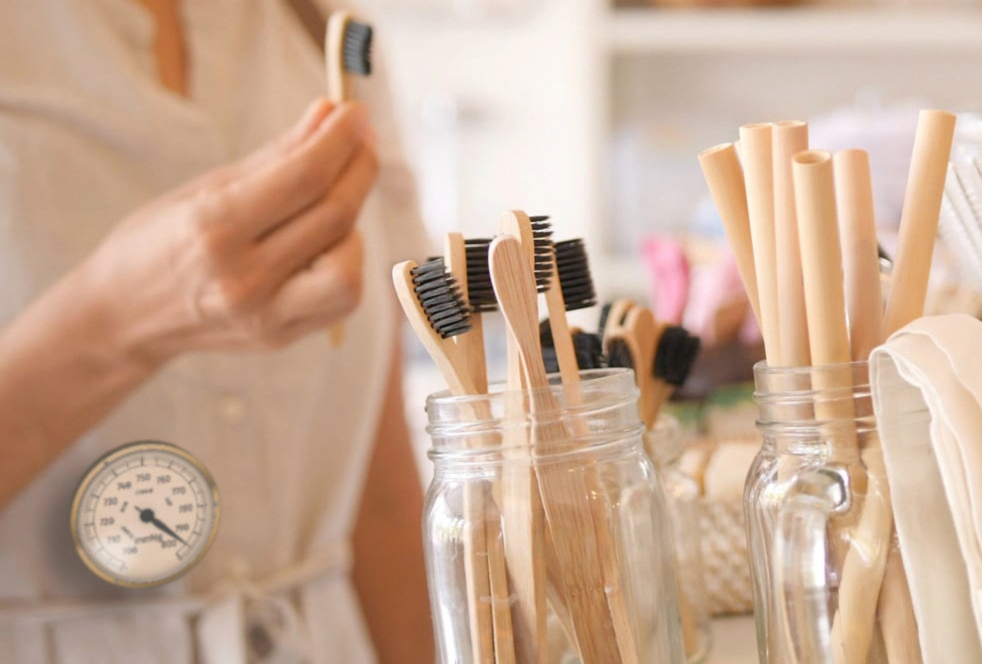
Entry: 795 mmHg
